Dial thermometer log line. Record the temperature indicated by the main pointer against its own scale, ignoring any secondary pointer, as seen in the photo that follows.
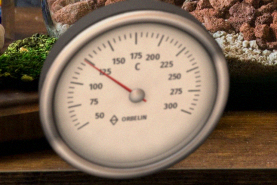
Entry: 125 °C
